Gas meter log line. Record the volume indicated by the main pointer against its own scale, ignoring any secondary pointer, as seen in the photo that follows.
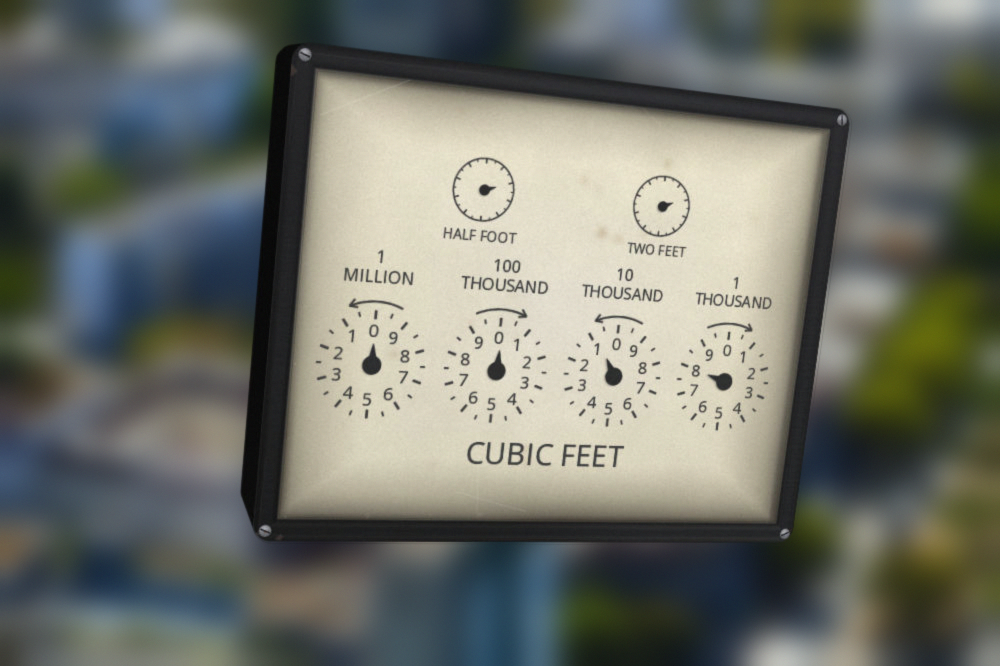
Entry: 800 ft³
